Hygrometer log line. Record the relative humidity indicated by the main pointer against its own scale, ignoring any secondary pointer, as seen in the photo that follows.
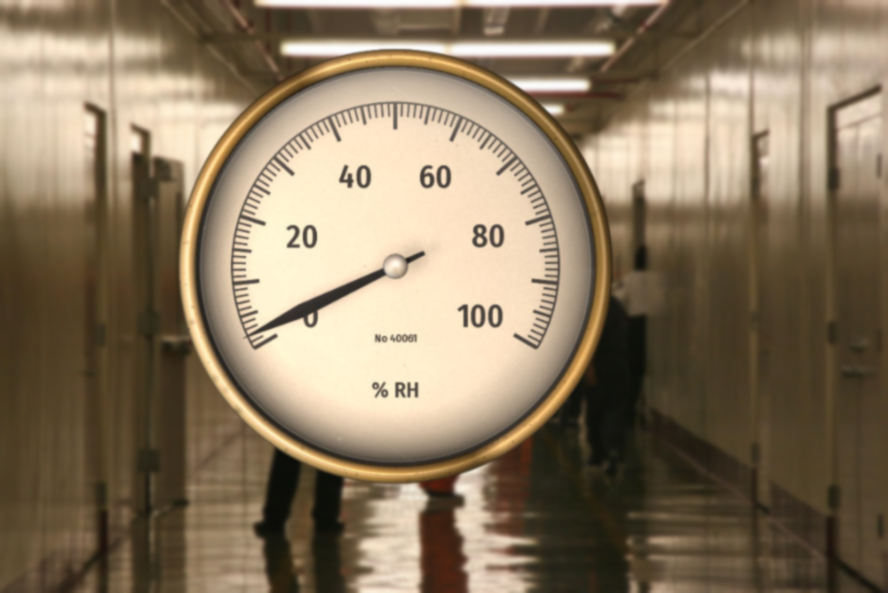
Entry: 2 %
